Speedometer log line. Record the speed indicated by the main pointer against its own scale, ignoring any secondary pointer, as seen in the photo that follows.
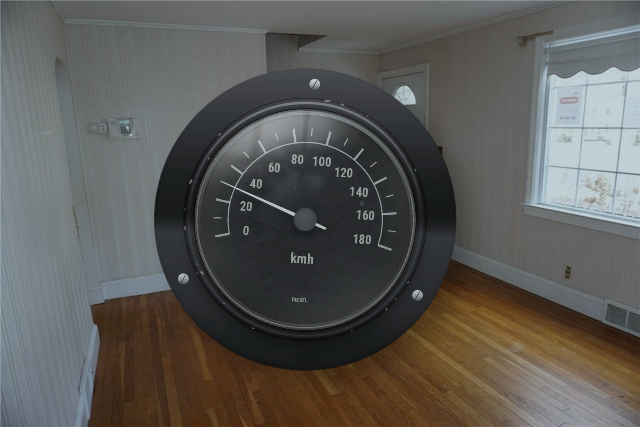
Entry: 30 km/h
